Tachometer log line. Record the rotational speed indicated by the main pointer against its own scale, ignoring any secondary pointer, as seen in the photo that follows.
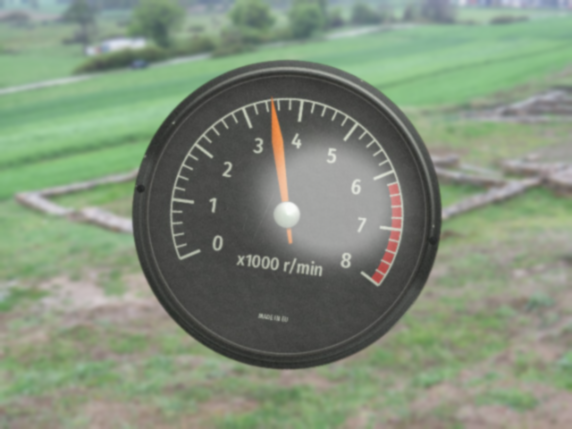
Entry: 3500 rpm
